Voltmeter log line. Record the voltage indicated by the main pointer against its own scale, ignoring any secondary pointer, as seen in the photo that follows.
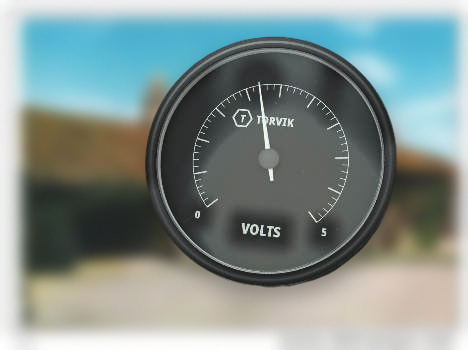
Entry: 2.2 V
